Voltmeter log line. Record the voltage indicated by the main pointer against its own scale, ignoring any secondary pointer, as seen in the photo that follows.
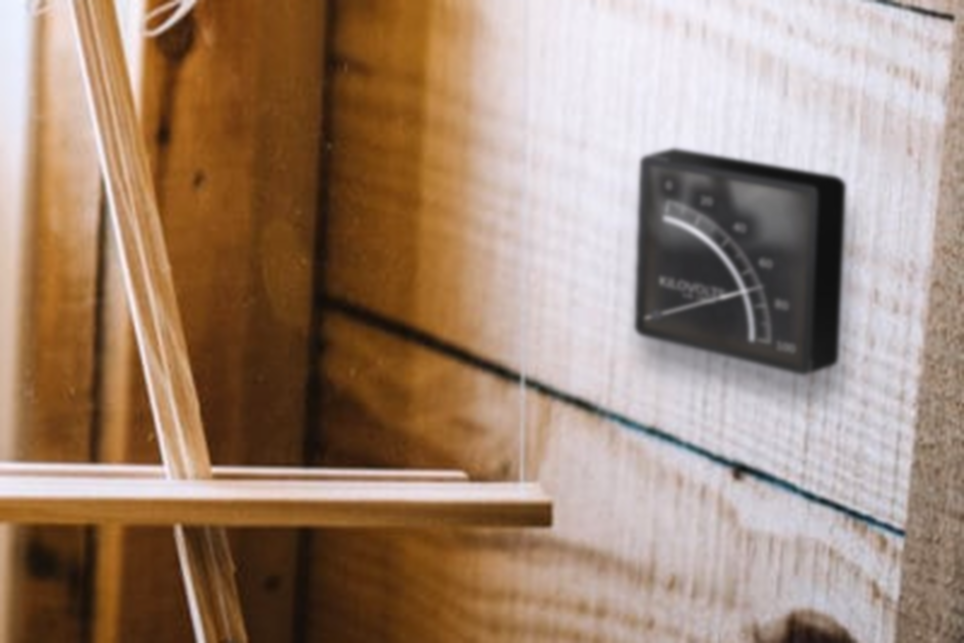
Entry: 70 kV
